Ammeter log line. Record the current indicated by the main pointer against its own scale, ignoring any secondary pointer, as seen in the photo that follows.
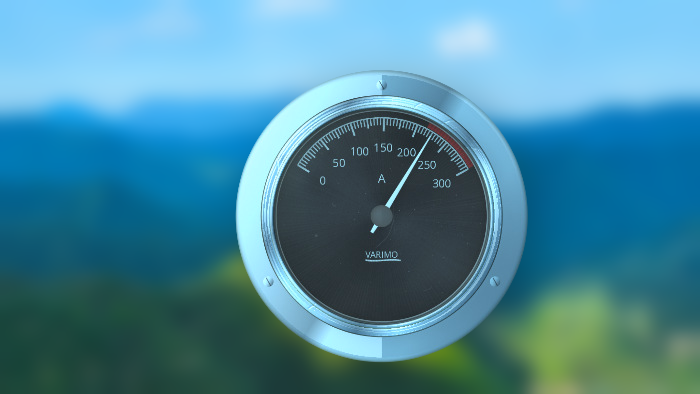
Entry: 225 A
